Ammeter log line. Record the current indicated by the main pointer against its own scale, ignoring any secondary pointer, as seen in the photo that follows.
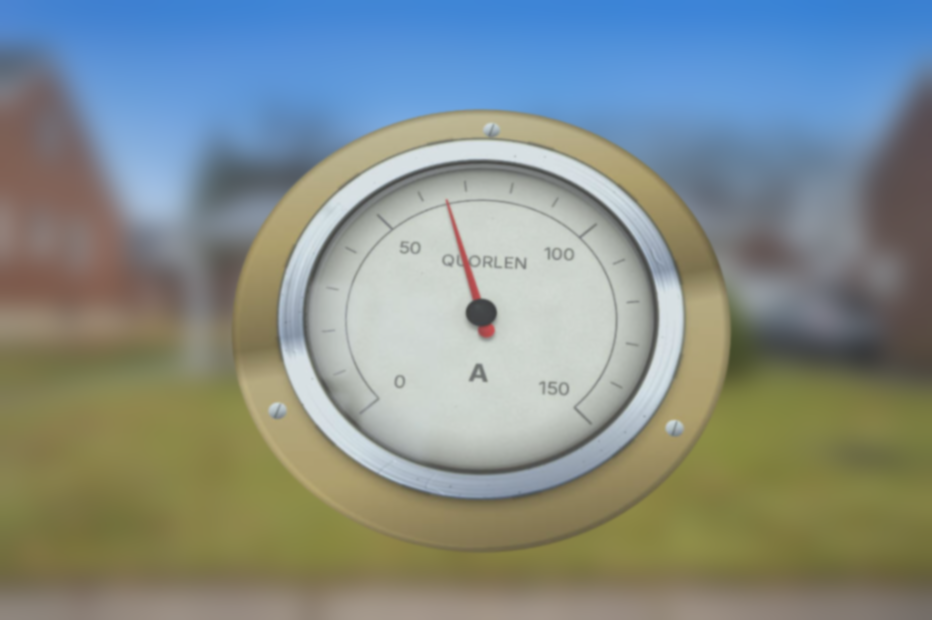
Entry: 65 A
